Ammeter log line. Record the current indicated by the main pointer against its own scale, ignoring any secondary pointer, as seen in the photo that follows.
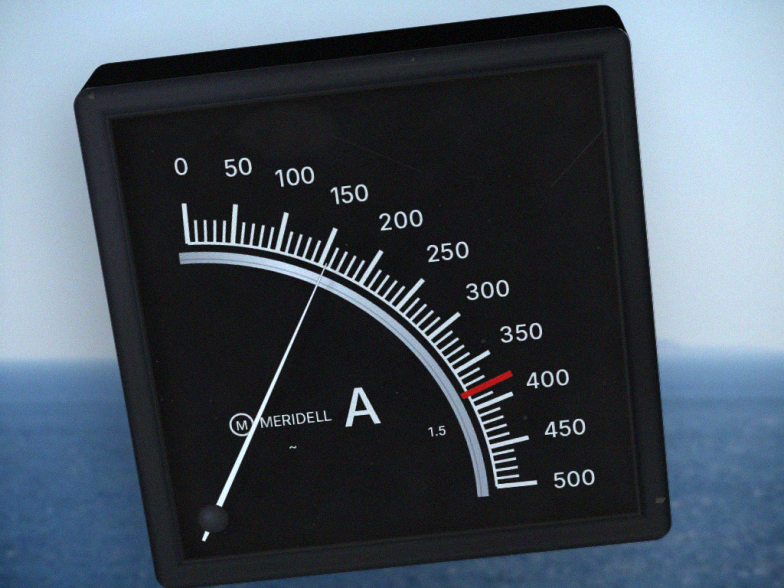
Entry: 155 A
